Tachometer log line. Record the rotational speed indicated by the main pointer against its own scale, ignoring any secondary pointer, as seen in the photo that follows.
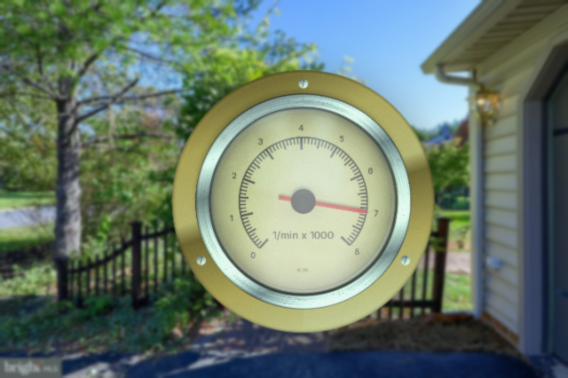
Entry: 7000 rpm
